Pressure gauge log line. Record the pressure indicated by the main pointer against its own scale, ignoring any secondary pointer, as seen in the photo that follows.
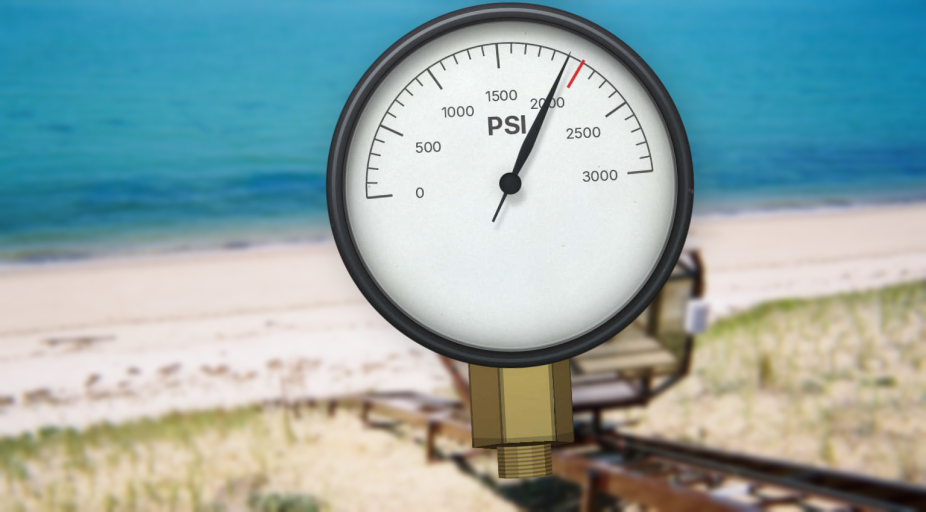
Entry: 2000 psi
